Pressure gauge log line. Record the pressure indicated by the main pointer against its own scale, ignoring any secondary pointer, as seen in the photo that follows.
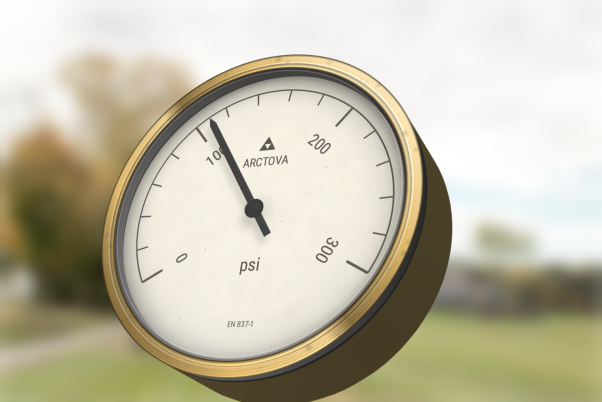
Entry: 110 psi
